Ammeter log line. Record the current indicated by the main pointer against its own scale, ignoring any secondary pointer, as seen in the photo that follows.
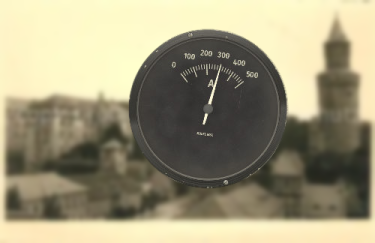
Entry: 300 A
